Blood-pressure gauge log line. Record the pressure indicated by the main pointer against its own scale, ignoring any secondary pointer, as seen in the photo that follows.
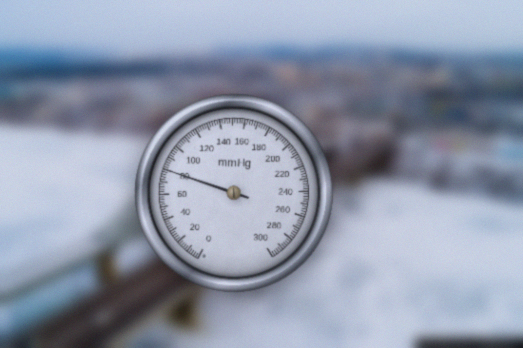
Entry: 80 mmHg
